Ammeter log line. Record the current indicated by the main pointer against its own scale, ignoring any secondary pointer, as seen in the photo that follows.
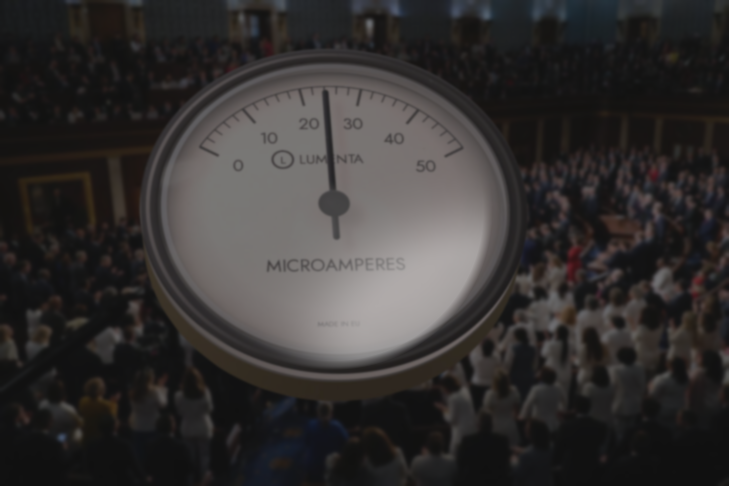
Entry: 24 µA
